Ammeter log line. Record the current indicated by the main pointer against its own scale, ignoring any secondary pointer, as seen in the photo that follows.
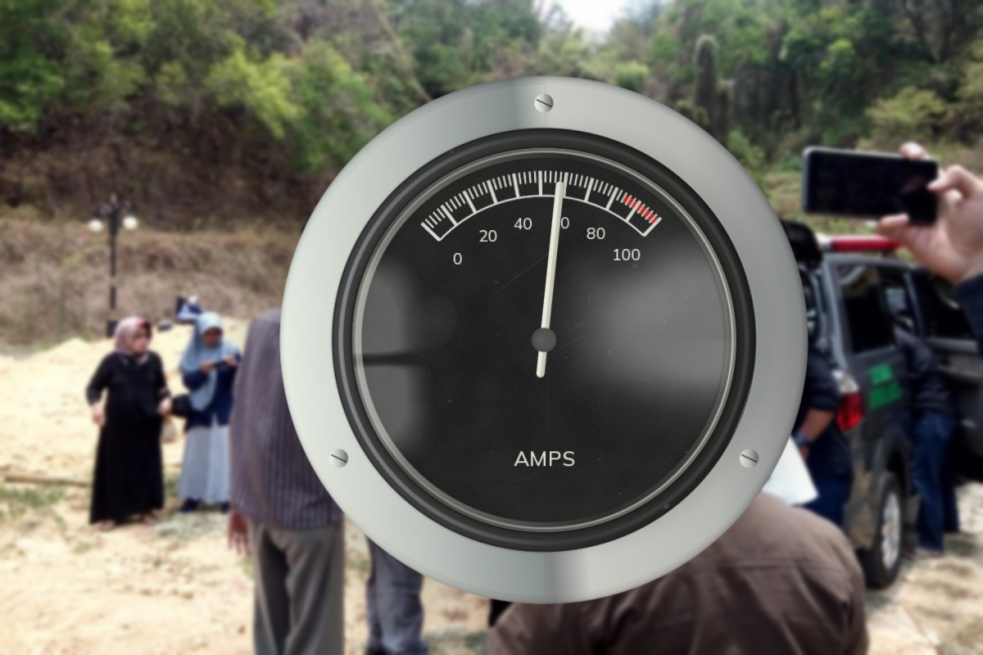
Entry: 58 A
